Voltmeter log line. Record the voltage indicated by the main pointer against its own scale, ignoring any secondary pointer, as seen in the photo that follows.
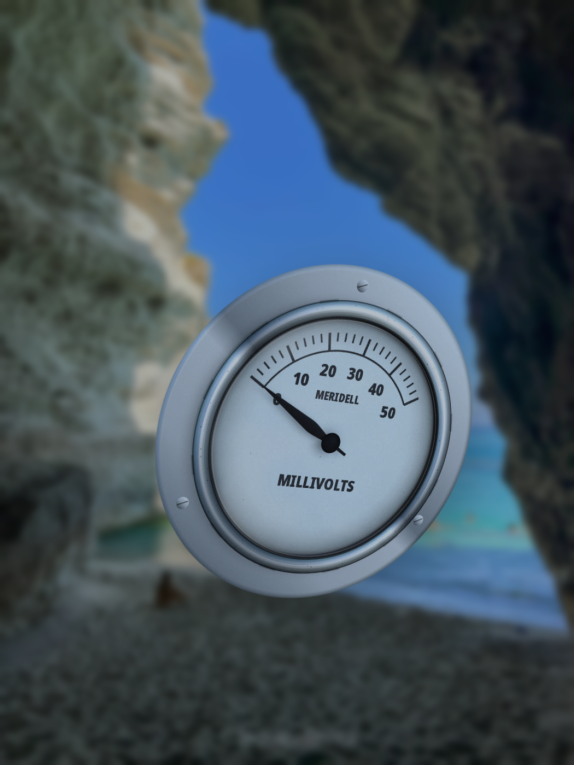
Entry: 0 mV
